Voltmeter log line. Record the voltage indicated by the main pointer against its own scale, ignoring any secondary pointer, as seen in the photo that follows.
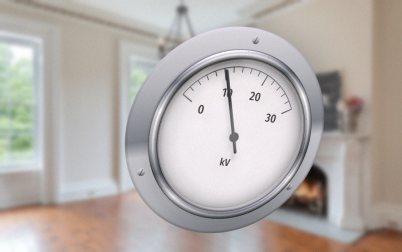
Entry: 10 kV
